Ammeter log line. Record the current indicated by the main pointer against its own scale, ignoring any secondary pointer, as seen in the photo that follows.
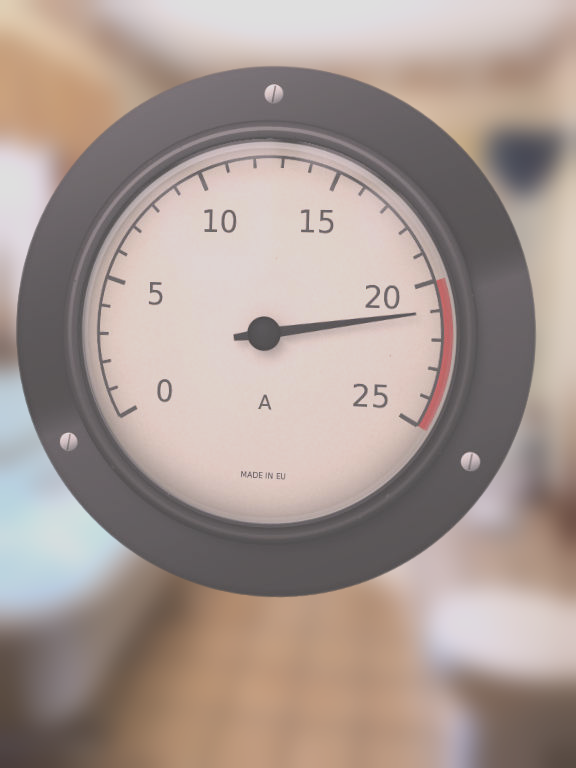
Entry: 21 A
